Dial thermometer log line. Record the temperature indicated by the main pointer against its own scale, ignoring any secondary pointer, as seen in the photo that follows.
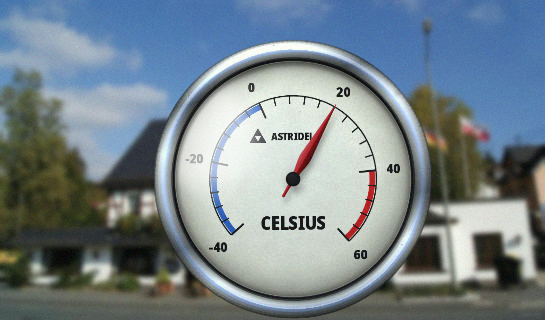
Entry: 20 °C
